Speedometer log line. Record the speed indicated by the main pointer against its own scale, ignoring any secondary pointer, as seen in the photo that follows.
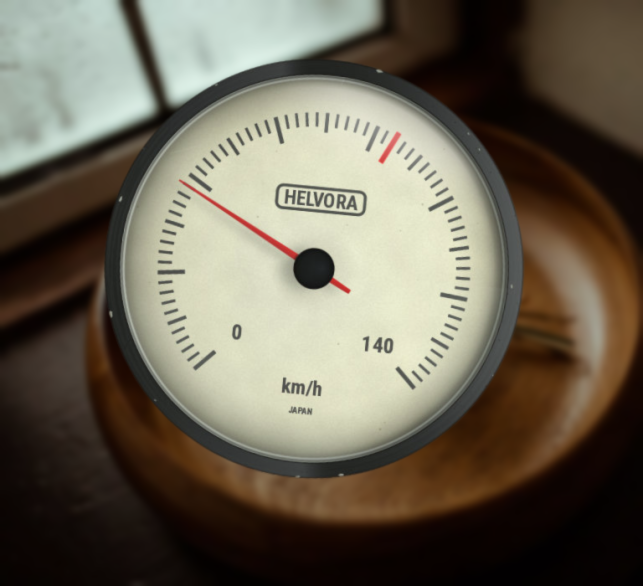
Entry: 38 km/h
